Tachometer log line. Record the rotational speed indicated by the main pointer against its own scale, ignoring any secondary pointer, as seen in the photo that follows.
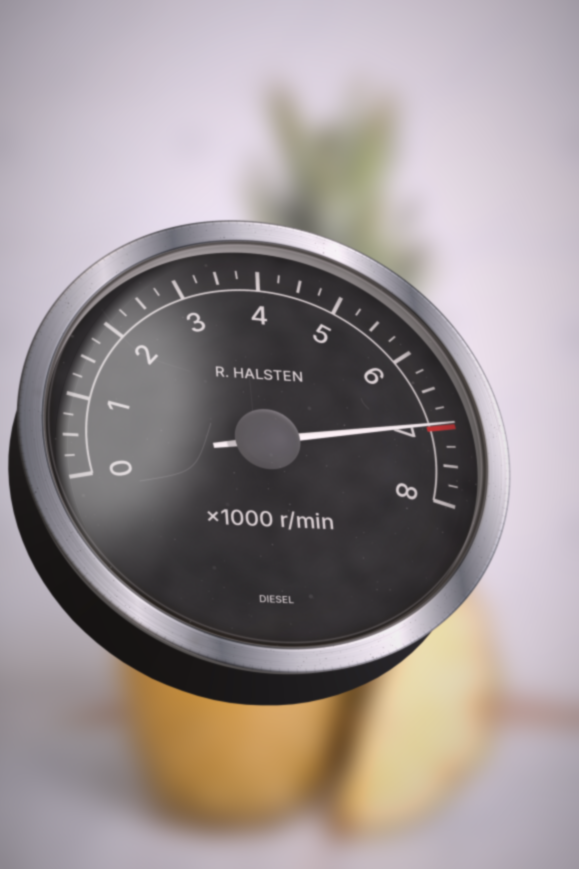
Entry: 7000 rpm
